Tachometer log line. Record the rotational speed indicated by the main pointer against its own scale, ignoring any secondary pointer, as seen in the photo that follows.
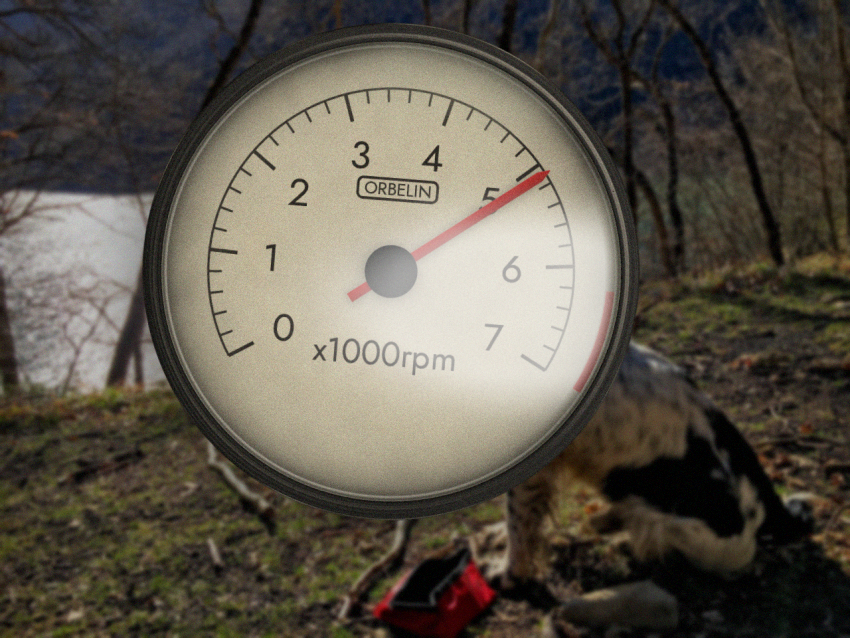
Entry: 5100 rpm
